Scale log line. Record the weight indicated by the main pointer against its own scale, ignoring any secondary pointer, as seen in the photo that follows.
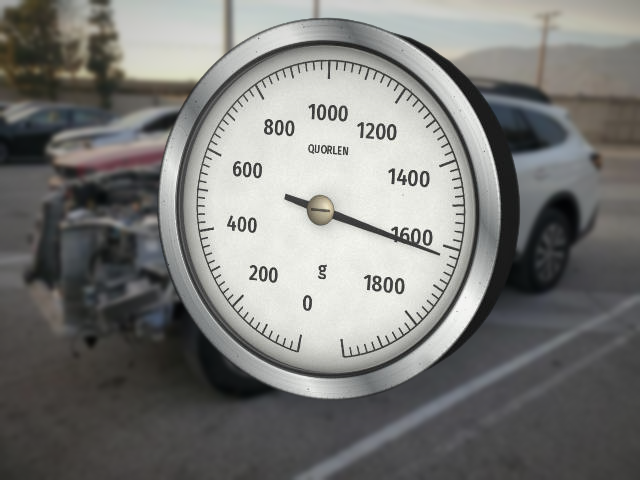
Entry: 1620 g
